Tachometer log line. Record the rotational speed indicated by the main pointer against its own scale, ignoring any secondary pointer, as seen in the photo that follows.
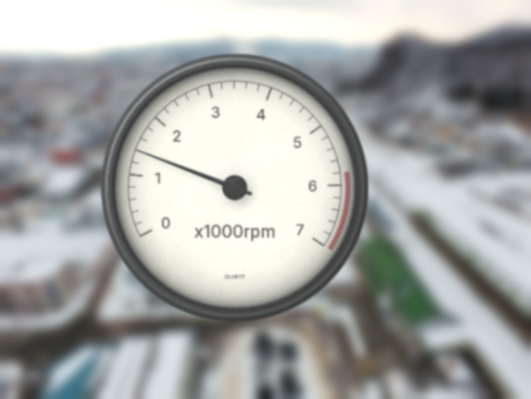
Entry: 1400 rpm
